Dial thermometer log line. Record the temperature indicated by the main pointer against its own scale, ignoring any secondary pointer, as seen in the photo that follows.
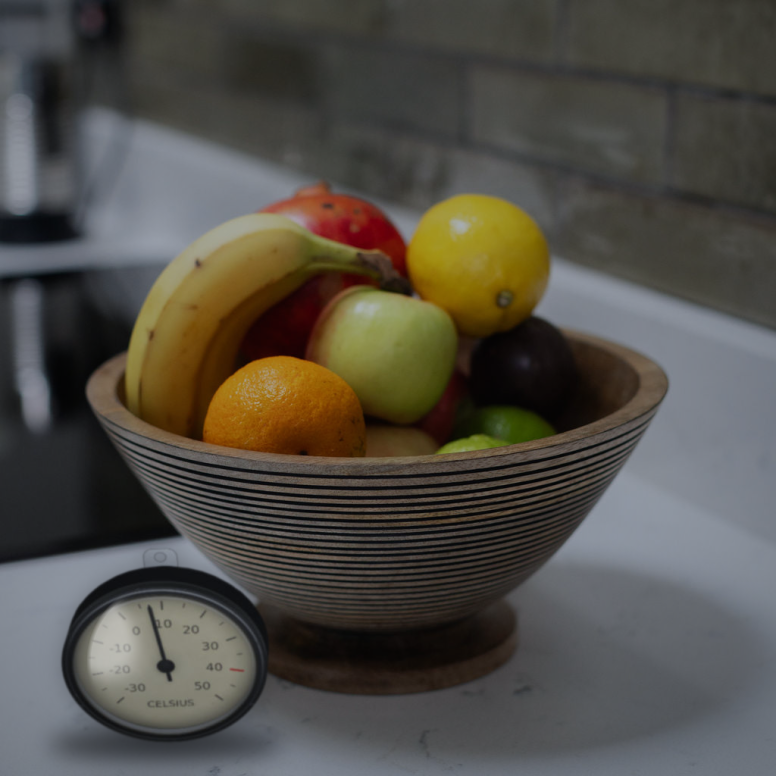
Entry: 7.5 °C
